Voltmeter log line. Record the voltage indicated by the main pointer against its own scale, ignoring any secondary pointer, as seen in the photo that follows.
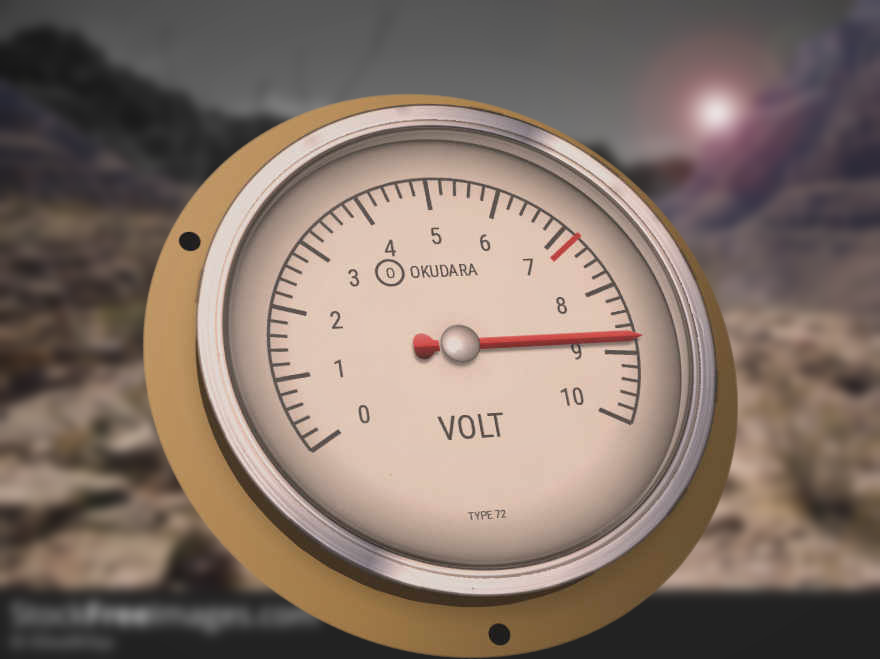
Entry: 8.8 V
